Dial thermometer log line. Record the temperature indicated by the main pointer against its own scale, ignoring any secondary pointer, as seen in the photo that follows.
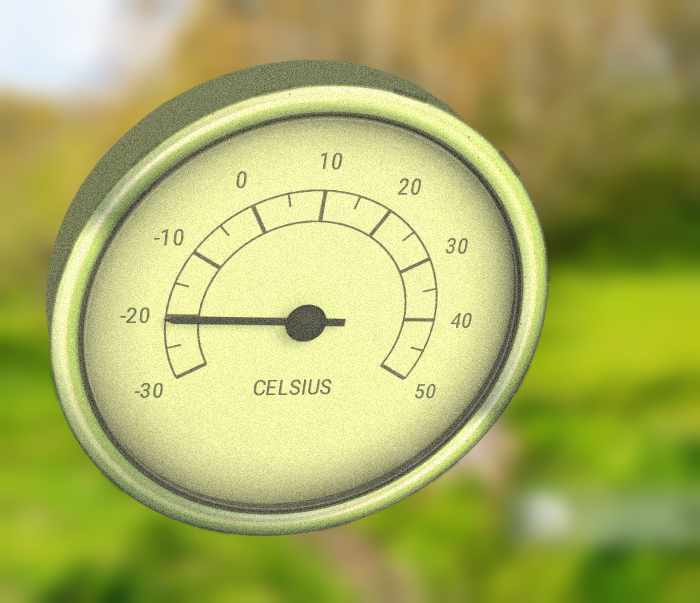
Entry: -20 °C
